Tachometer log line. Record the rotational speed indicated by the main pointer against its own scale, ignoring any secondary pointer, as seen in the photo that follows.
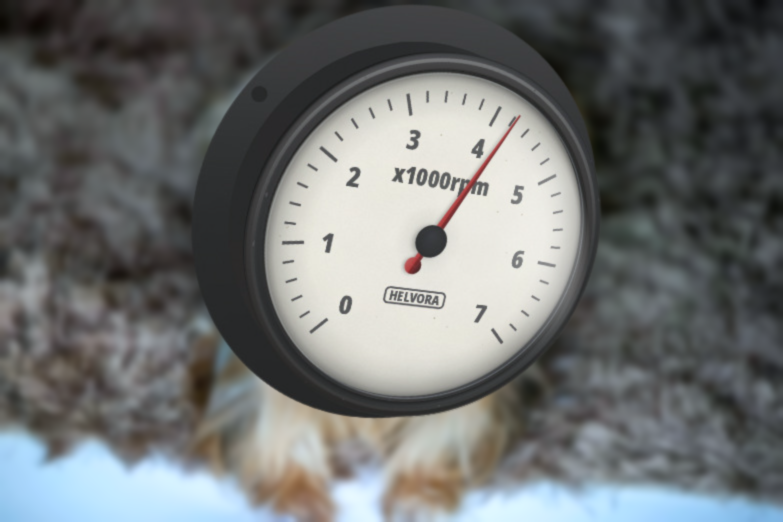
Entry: 4200 rpm
